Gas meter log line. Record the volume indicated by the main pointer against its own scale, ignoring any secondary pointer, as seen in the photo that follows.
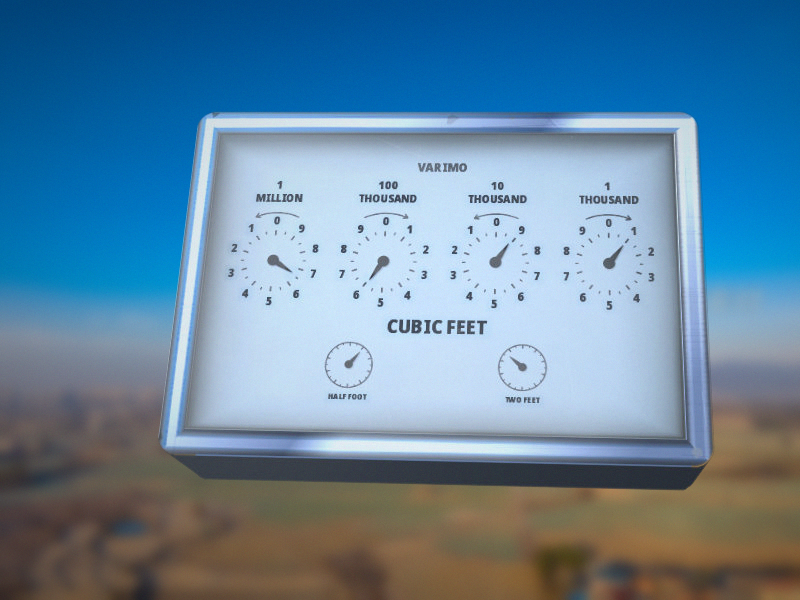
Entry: 659100 ft³
